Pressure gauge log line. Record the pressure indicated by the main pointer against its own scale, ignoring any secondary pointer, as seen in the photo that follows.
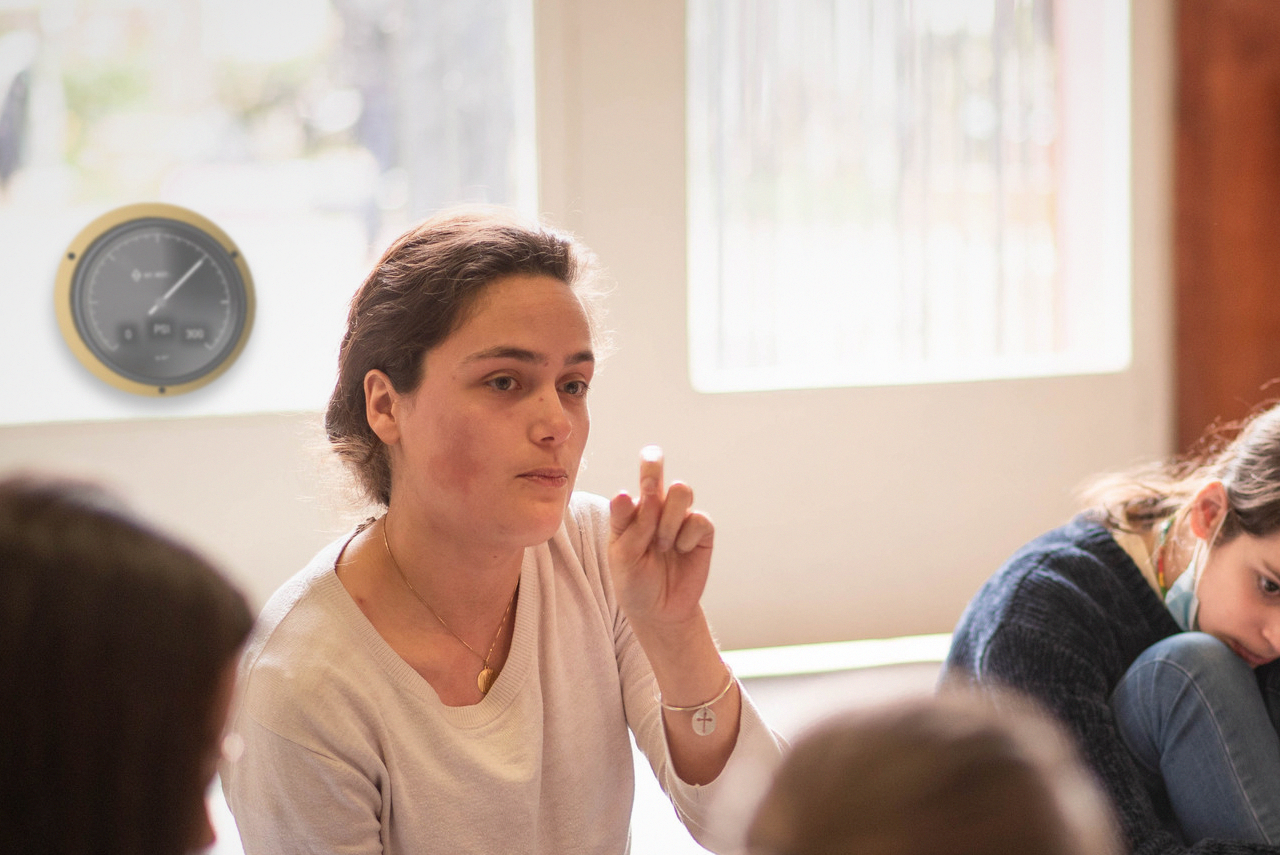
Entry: 200 psi
